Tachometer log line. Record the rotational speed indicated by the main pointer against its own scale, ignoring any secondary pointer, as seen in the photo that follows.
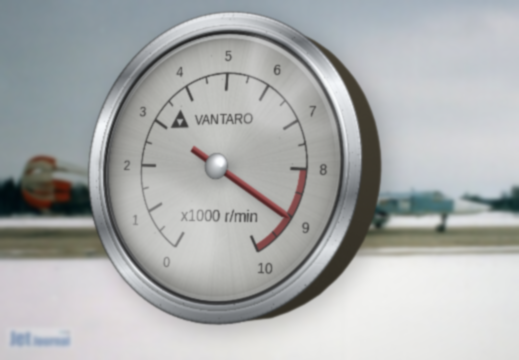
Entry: 9000 rpm
